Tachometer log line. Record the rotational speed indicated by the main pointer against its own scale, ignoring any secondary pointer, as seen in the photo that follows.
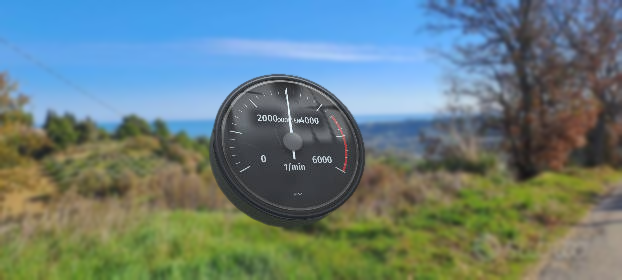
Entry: 3000 rpm
